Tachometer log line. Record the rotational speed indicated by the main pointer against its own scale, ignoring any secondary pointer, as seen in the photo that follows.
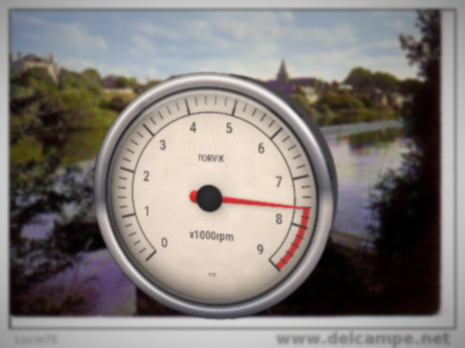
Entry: 7600 rpm
